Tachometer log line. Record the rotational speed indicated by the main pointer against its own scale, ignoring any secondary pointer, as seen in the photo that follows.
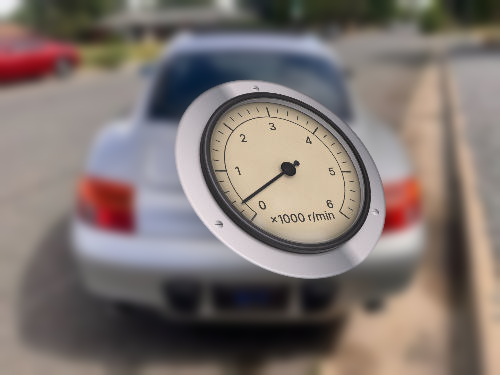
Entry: 300 rpm
